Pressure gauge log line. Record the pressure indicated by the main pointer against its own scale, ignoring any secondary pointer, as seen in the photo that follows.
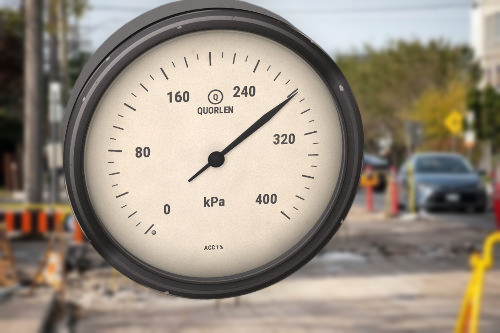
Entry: 280 kPa
